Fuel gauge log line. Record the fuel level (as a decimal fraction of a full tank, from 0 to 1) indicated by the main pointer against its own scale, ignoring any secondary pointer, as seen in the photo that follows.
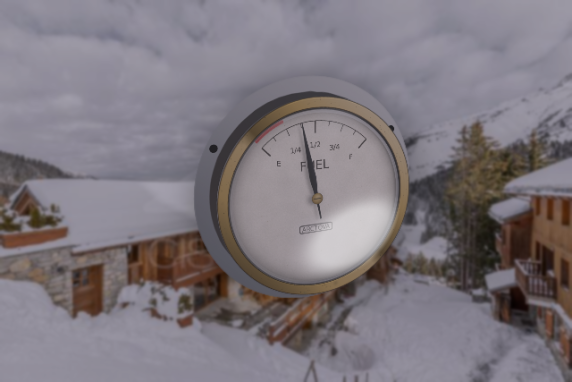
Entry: 0.375
